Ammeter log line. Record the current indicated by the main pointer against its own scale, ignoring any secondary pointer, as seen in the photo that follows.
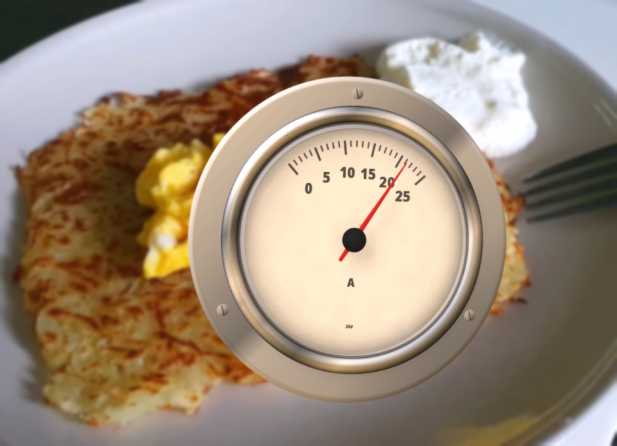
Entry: 21 A
